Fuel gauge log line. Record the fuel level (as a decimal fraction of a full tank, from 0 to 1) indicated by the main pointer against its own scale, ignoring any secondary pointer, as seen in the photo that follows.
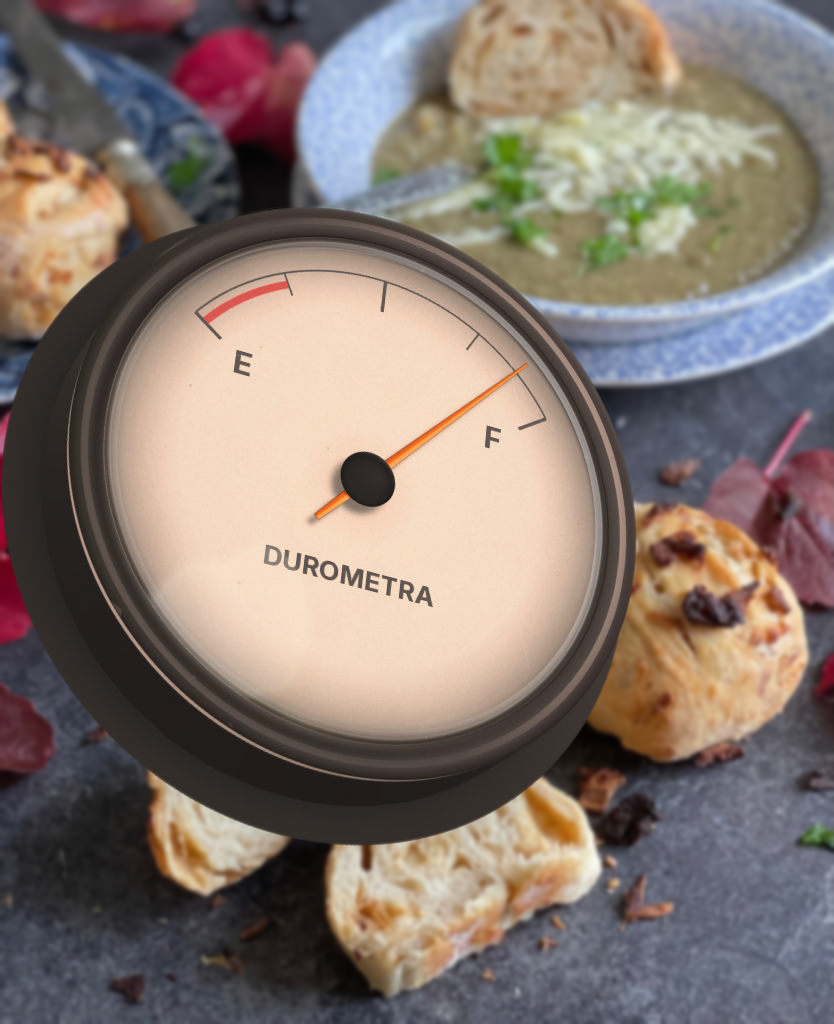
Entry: 0.875
